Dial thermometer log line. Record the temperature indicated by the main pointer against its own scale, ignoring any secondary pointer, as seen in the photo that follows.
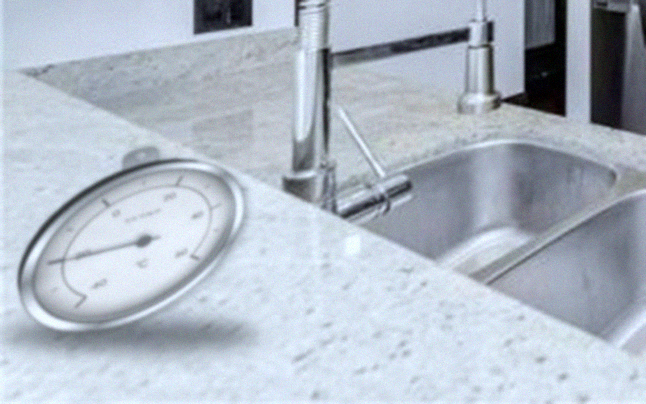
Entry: -20 °C
